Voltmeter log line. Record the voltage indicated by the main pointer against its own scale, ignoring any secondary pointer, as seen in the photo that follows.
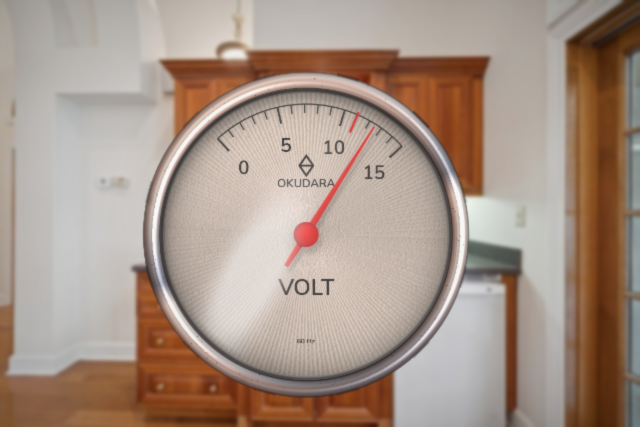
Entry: 12.5 V
